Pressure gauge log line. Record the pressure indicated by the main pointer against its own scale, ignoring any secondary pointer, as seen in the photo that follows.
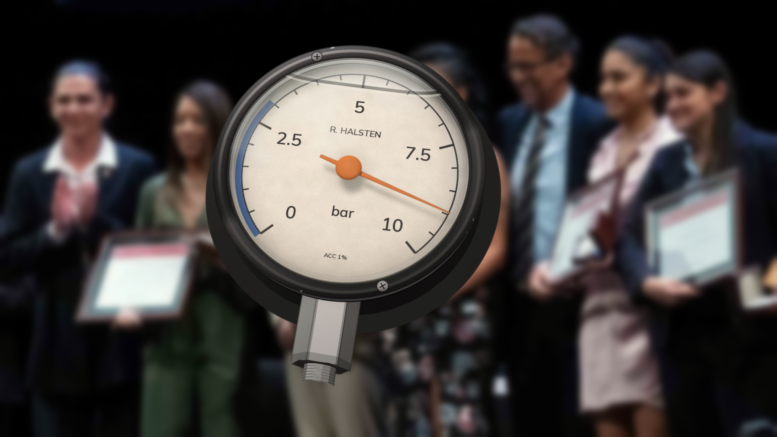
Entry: 9 bar
